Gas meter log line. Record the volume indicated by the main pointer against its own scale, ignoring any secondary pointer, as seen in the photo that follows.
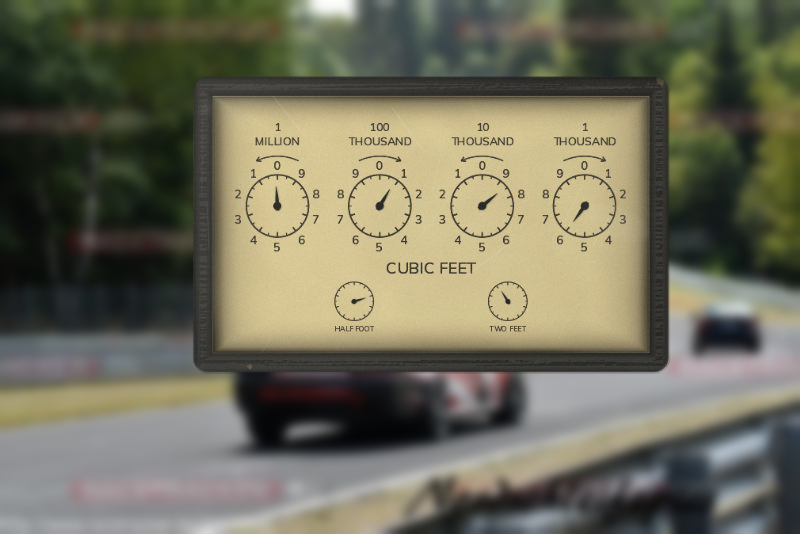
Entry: 8600 ft³
